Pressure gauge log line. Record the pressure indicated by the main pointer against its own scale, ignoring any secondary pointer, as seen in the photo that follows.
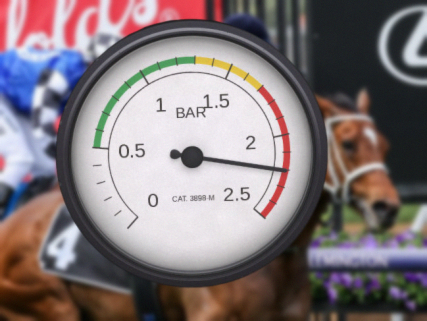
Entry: 2.2 bar
